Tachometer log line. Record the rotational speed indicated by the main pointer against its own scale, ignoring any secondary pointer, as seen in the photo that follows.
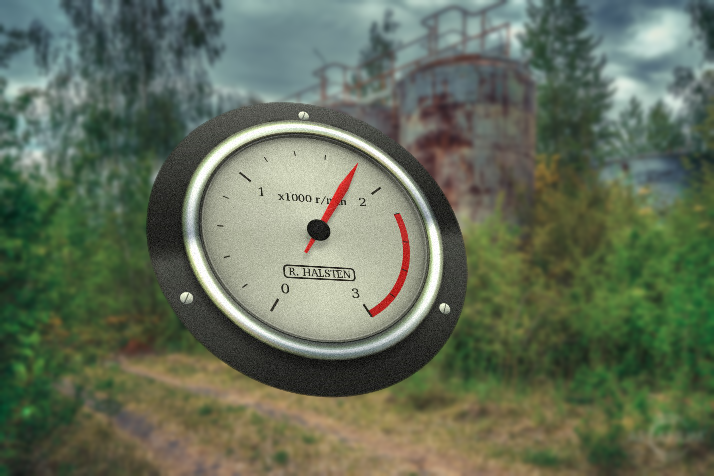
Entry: 1800 rpm
